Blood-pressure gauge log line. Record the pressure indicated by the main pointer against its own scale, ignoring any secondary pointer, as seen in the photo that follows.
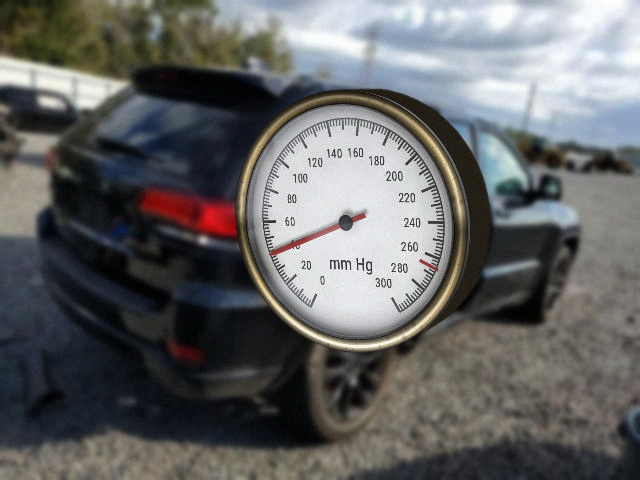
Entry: 40 mmHg
